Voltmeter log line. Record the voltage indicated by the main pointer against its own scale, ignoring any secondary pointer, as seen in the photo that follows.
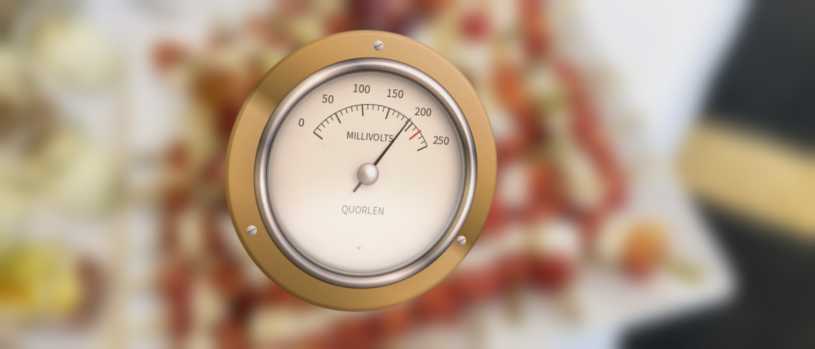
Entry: 190 mV
